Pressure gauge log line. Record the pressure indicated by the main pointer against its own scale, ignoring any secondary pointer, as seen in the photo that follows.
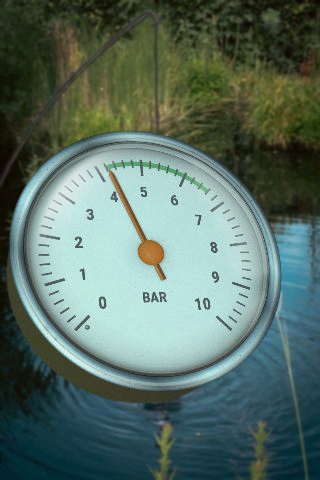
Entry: 4.2 bar
